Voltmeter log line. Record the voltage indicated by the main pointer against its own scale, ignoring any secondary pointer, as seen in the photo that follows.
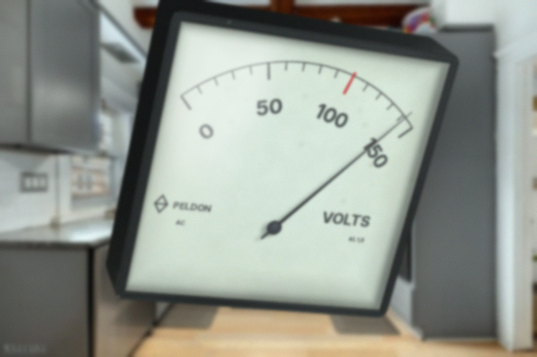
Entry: 140 V
